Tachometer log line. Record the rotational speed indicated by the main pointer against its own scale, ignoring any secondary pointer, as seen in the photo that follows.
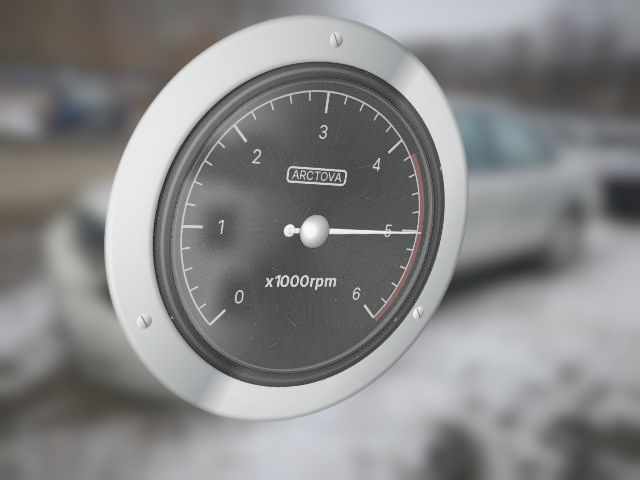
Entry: 5000 rpm
